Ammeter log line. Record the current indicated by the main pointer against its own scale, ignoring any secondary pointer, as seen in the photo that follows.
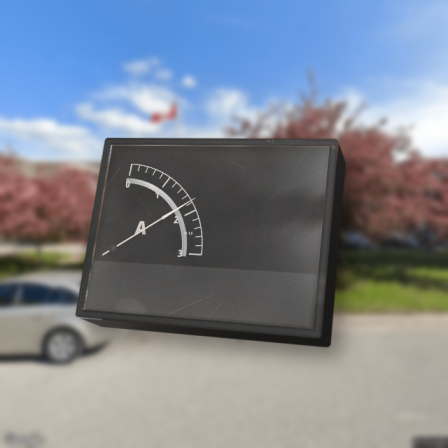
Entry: 1.8 A
